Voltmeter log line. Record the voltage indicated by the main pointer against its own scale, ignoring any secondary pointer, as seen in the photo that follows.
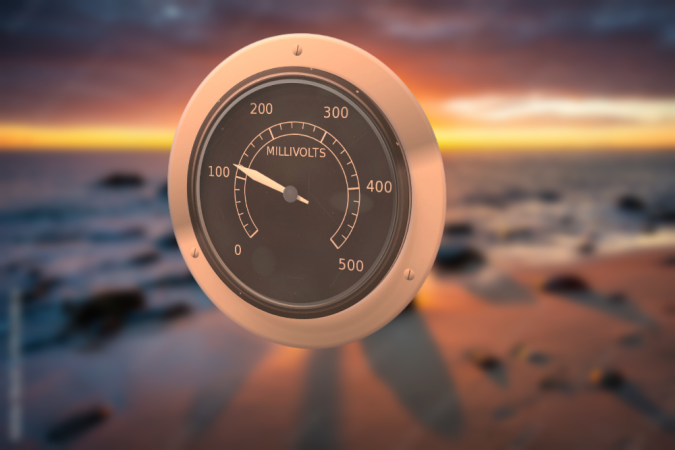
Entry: 120 mV
